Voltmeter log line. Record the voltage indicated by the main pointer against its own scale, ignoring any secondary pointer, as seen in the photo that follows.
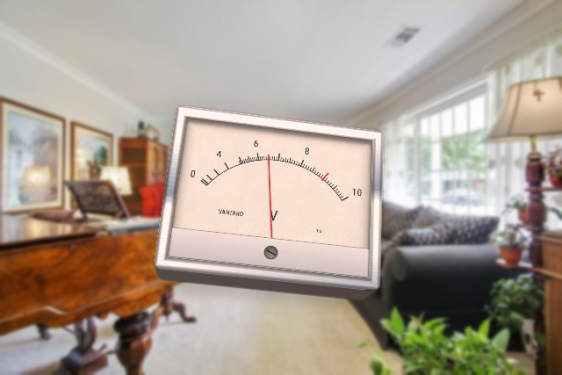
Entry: 6.5 V
